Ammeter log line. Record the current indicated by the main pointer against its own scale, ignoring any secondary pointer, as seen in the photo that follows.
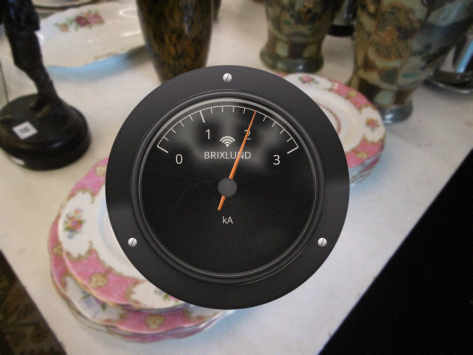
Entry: 2 kA
